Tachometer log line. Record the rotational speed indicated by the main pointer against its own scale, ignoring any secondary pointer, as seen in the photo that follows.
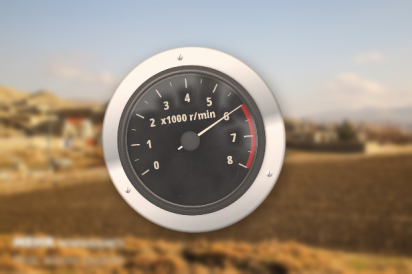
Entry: 6000 rpm
